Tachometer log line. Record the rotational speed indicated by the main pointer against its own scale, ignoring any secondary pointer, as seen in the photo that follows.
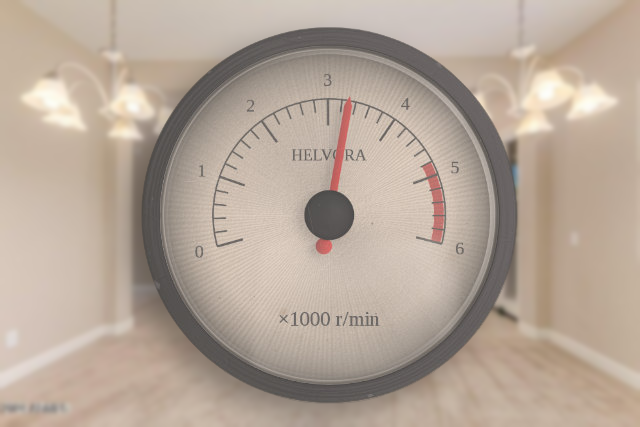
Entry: 3300 rpm
